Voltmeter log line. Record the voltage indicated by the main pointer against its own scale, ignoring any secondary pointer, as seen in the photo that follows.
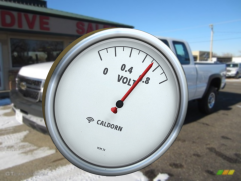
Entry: 0.7 V
